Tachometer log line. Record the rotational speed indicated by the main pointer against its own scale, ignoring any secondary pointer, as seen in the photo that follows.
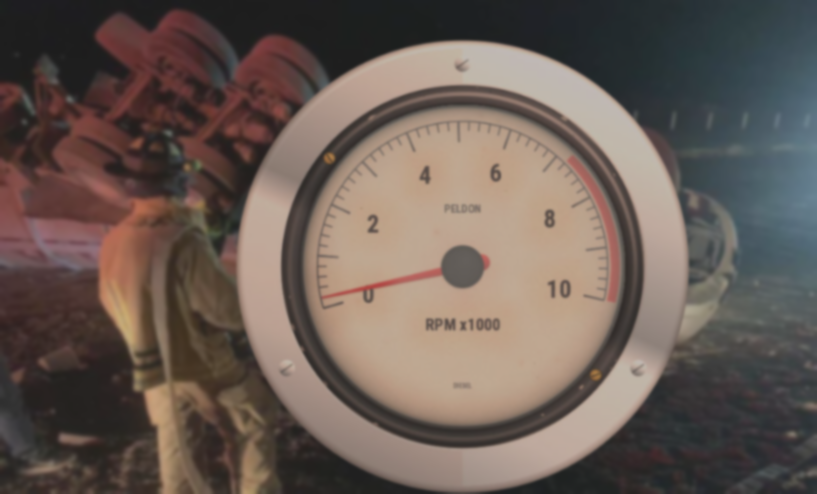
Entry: 200 rpm
